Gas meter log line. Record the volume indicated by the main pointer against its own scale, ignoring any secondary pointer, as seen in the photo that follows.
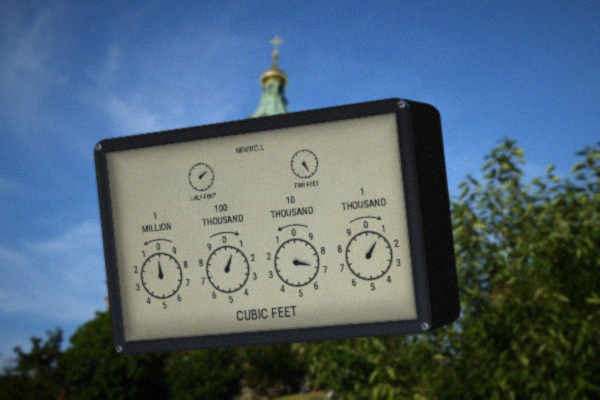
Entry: 7100 ft³
